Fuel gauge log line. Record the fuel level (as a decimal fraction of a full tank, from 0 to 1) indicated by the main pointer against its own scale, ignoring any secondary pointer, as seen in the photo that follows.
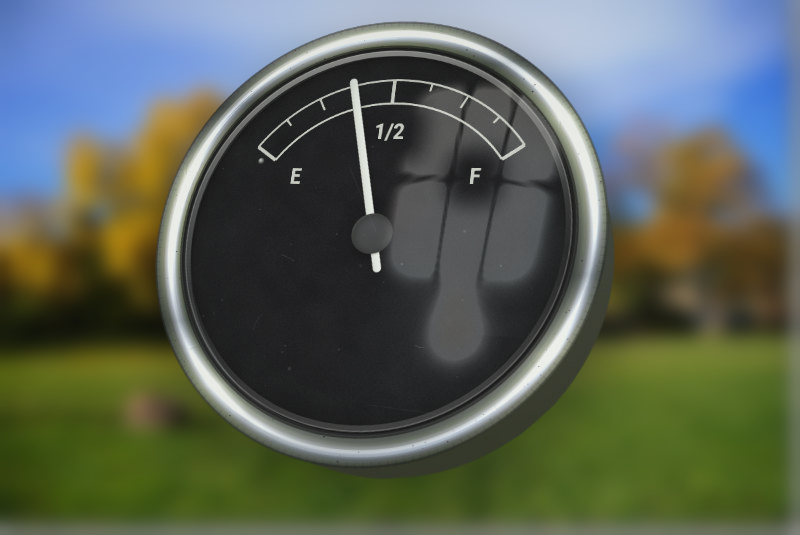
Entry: 0.375
